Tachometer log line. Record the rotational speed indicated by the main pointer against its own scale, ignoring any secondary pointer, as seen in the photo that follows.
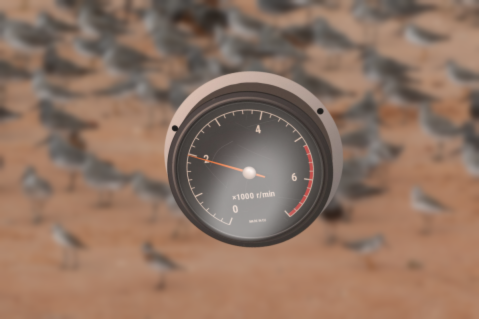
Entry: 2000 rpm
